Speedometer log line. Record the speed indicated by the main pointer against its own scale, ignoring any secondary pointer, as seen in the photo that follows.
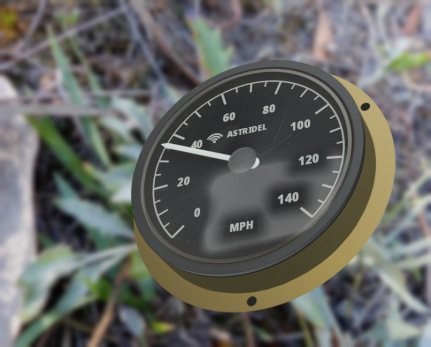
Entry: 35 mph
